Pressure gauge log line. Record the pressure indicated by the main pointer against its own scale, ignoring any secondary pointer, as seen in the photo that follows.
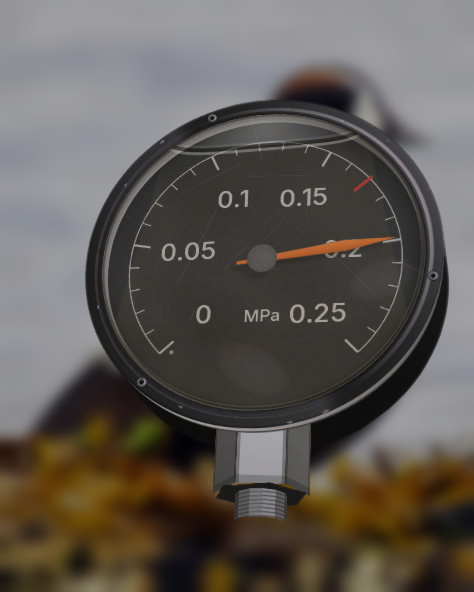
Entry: 0.2 MPa
